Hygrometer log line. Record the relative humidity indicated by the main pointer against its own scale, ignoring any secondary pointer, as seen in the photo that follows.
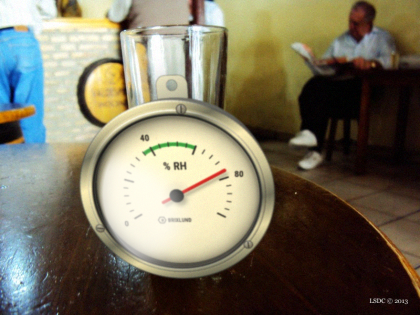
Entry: 76 %
